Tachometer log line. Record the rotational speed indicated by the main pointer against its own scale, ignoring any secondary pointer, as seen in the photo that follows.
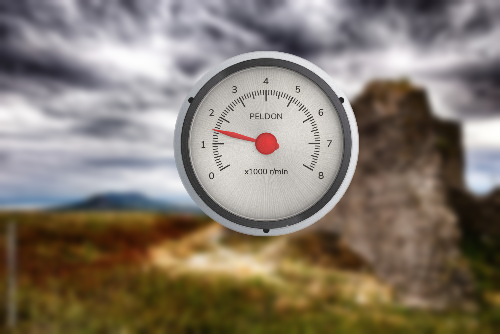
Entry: 1500 rpm
